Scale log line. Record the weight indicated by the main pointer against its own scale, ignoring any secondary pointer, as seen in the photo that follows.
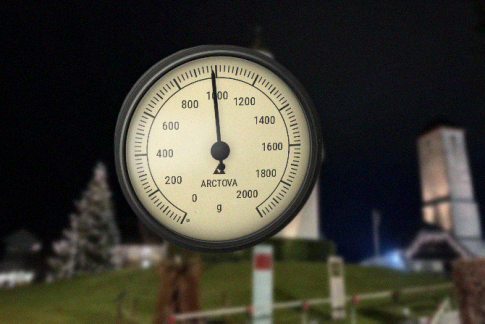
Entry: 980 g
